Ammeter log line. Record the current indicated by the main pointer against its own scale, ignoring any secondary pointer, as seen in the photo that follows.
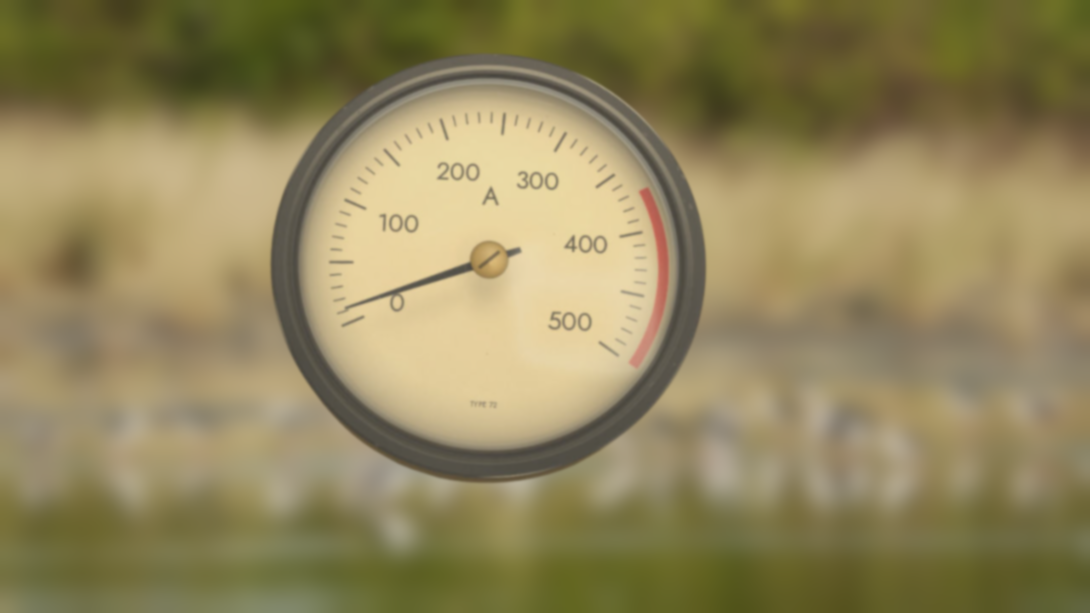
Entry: 10 A
